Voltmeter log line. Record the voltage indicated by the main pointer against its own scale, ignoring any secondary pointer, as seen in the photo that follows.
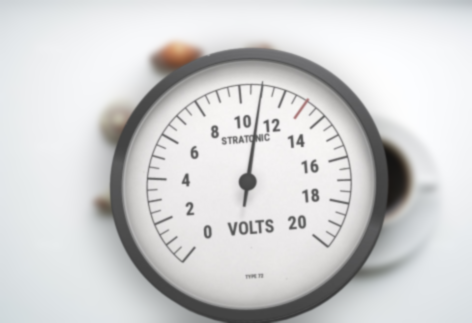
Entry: 11 V
